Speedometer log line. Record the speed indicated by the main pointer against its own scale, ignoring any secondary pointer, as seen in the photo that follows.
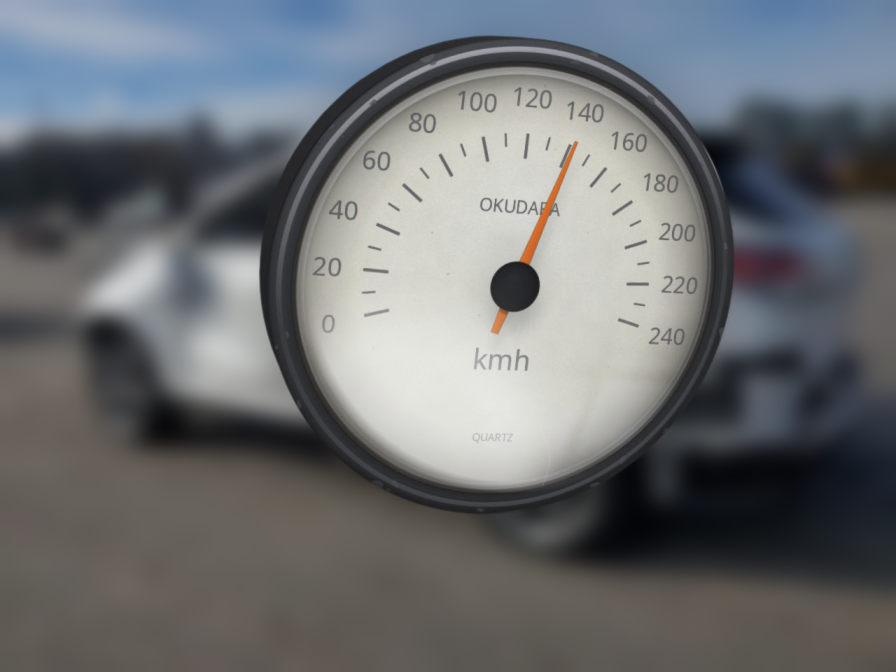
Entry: 140 km/h
